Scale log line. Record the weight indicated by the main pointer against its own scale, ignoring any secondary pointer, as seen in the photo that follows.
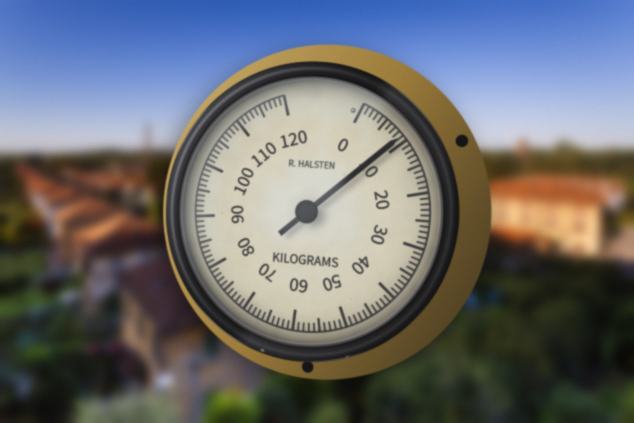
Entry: 9 kg
